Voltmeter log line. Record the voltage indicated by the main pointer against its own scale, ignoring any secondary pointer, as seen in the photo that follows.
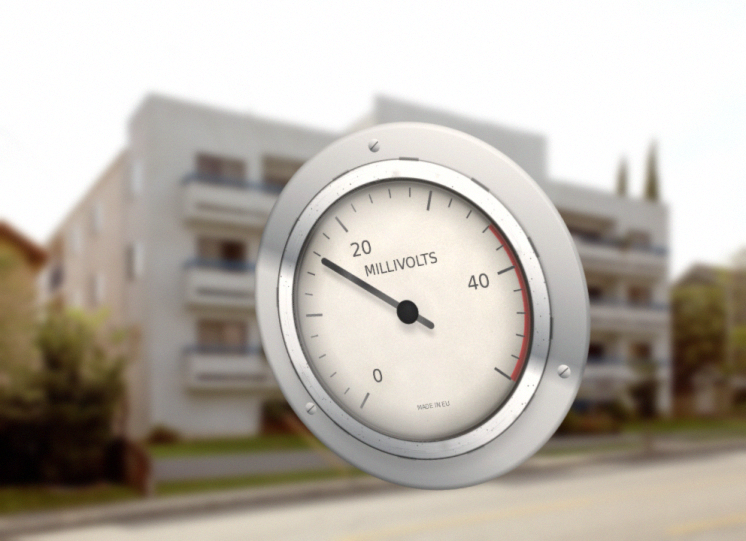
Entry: 16 mV
